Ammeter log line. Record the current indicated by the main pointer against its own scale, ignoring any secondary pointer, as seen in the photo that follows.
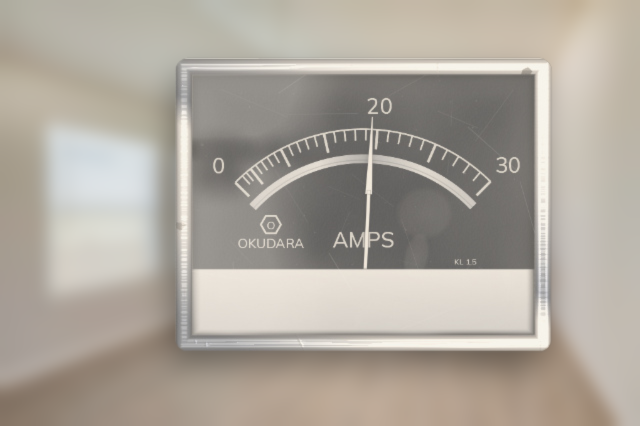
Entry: 19.5 A
